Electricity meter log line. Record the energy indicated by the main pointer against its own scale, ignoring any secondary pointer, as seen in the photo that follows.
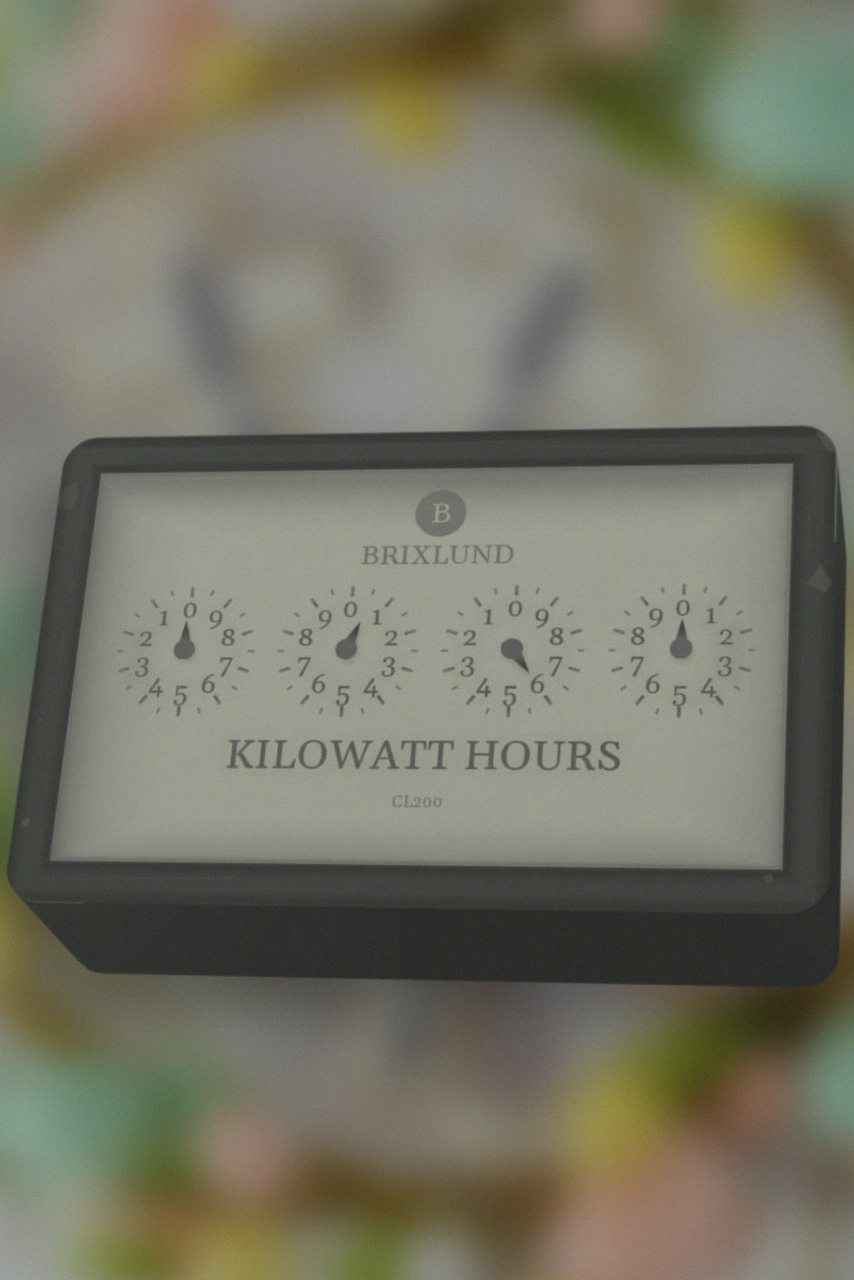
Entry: 60 kWh
